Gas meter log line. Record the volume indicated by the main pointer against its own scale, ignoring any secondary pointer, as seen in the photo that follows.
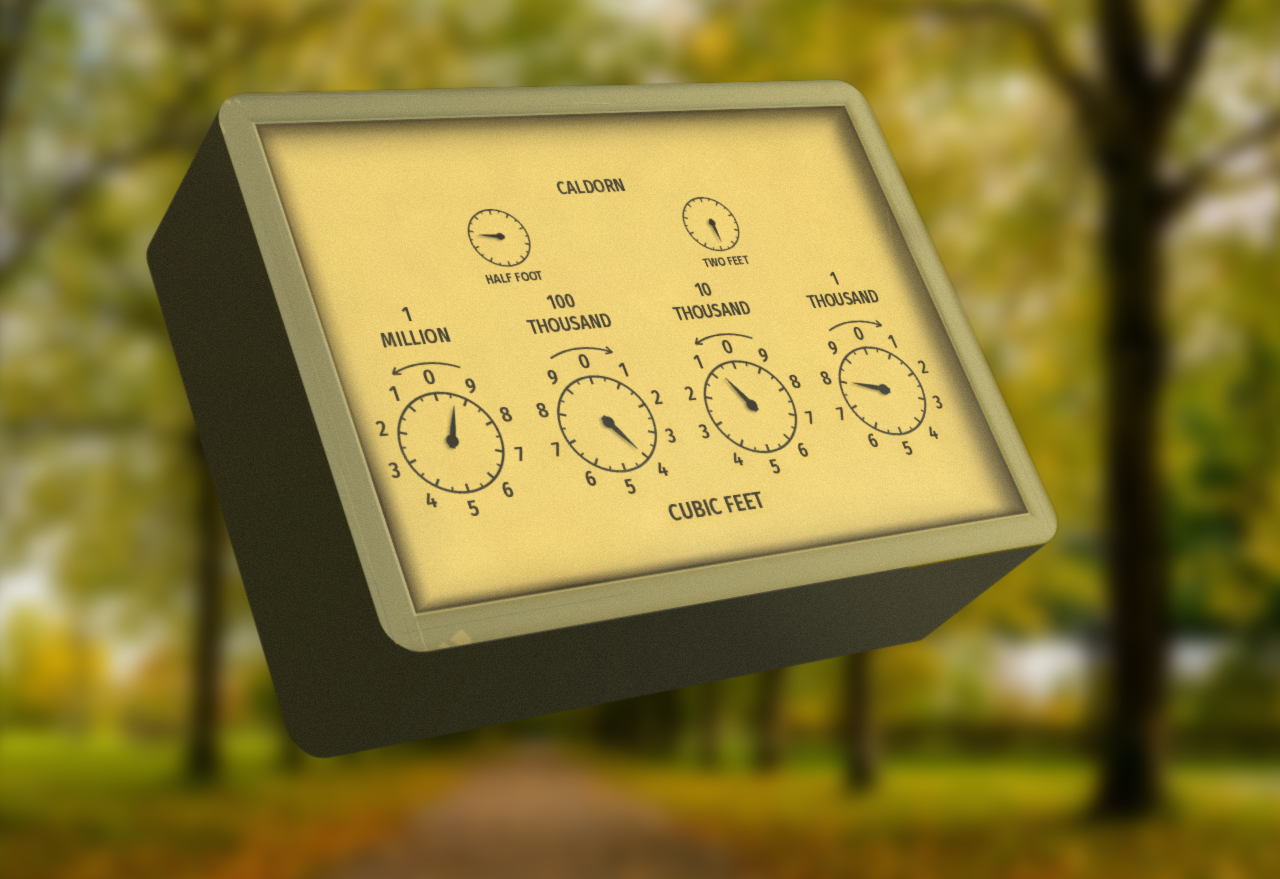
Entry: 940800 ft³
